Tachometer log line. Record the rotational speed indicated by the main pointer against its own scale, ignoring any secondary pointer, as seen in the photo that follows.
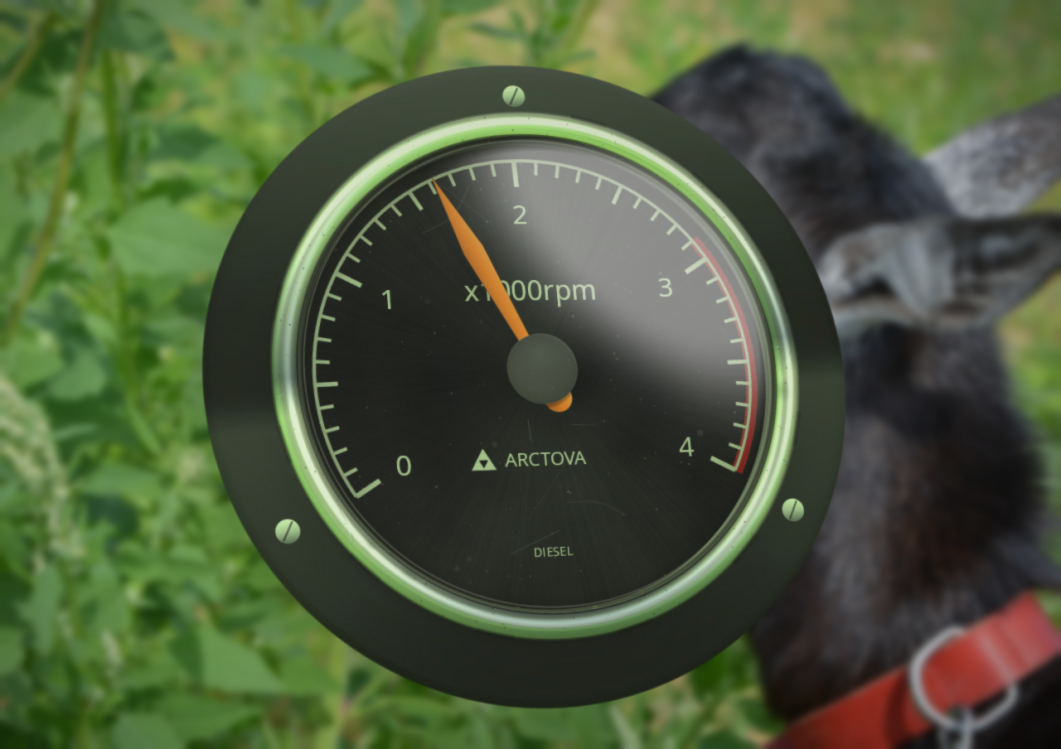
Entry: 1600 rpm
